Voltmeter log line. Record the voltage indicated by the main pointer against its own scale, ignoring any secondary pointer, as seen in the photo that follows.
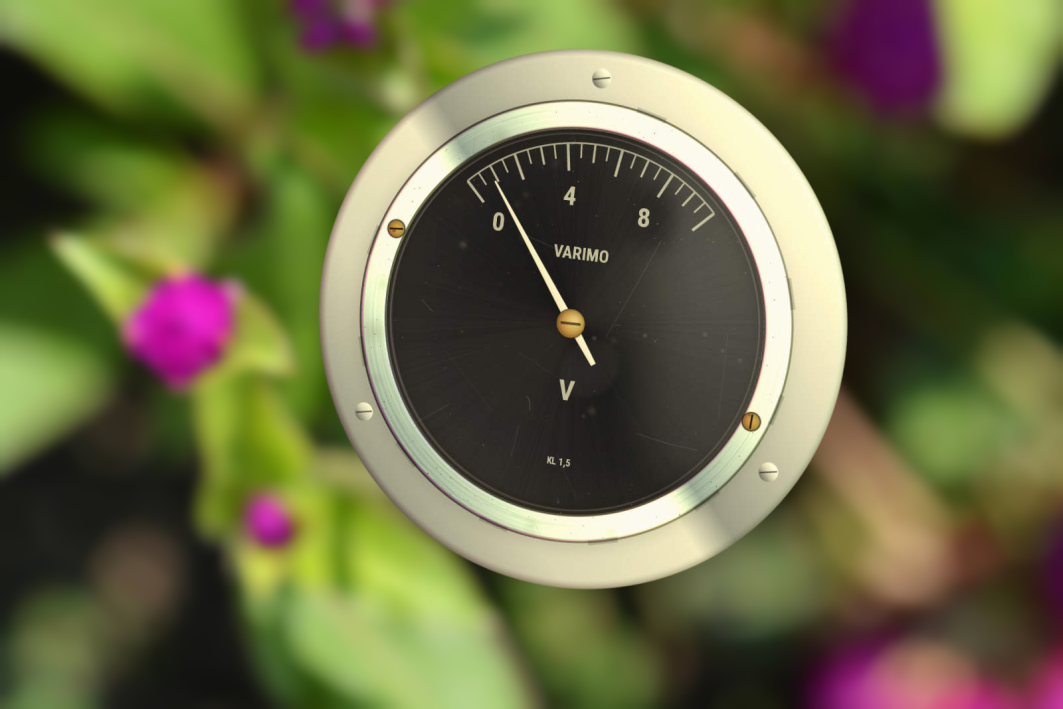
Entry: 1 V
